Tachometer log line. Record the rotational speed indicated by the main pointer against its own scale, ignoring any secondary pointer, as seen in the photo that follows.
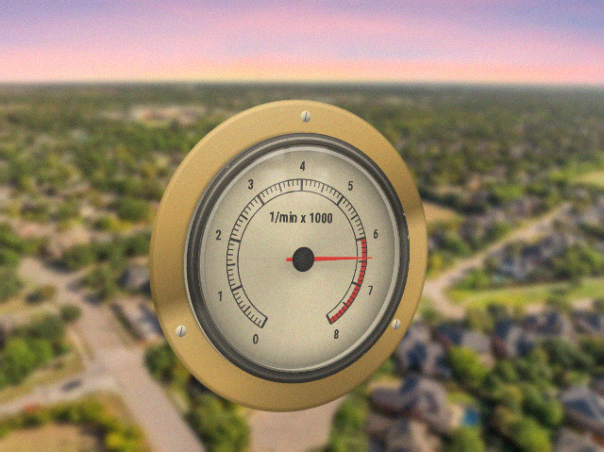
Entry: 6400 rpm
